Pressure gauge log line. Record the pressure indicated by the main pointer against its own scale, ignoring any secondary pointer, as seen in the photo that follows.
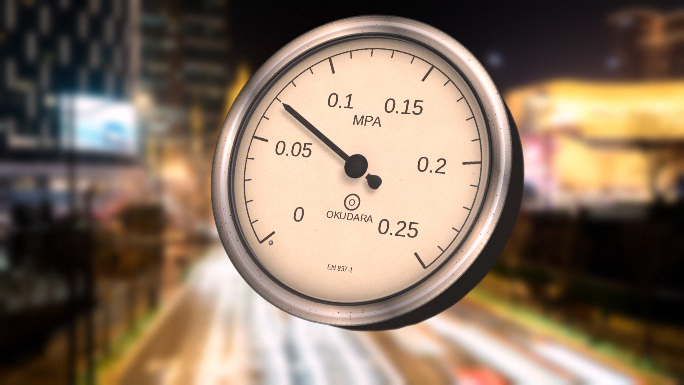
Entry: 0.07 MPa
